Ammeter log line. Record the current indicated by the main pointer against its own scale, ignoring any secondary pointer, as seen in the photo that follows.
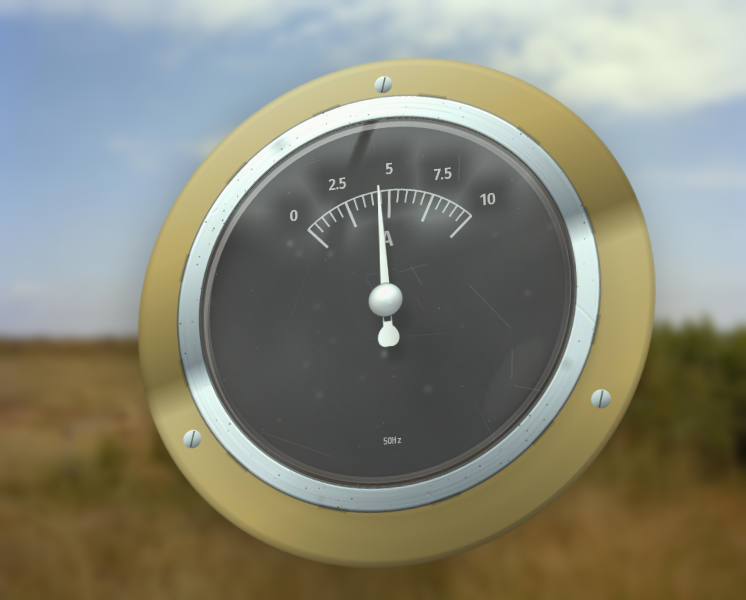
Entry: 4.5 A
